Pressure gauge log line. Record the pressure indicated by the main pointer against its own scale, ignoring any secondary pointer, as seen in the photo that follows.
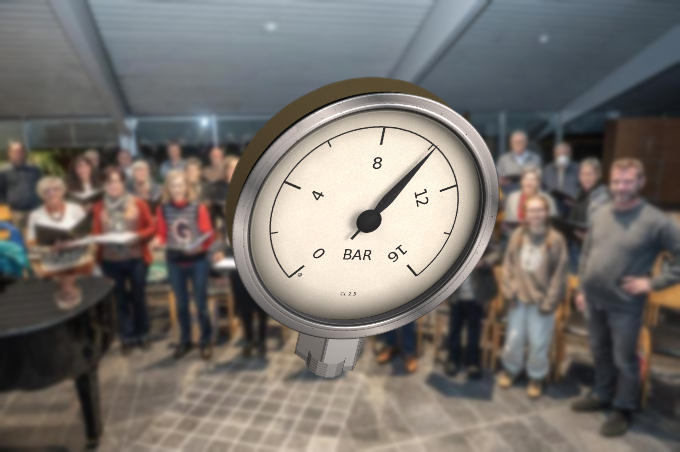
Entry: 10 bar
